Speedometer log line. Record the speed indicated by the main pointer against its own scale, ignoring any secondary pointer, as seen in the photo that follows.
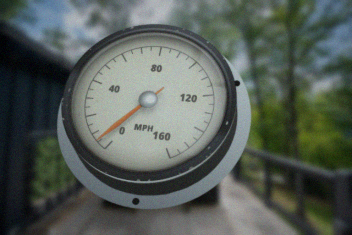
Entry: 5 mph
